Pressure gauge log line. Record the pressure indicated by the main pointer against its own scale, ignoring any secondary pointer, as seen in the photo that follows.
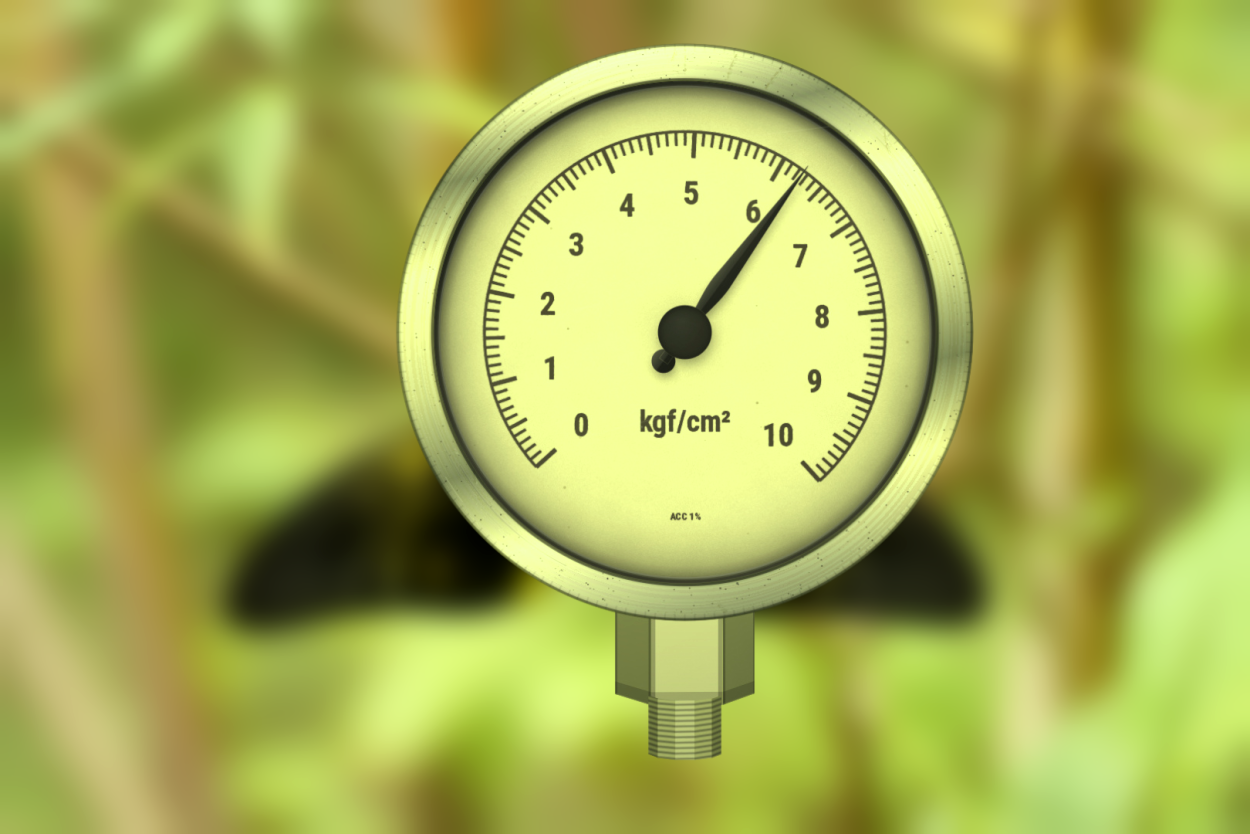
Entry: 6.25 kg/cm²
